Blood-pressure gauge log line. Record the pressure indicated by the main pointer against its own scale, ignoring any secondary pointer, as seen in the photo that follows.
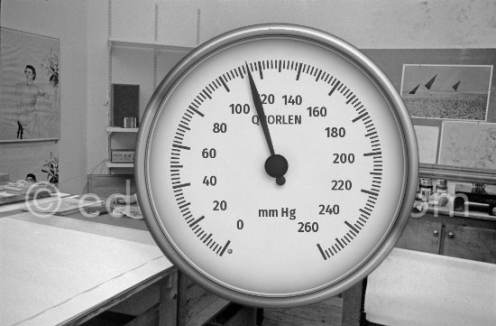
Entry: 114 mmHg
